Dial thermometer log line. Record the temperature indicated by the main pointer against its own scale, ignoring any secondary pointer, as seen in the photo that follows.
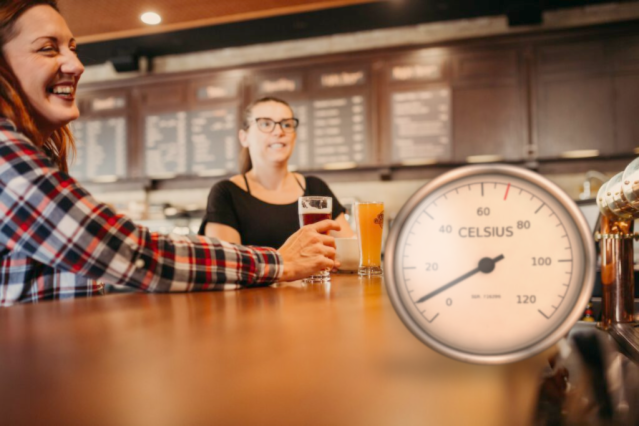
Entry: 8 °C
